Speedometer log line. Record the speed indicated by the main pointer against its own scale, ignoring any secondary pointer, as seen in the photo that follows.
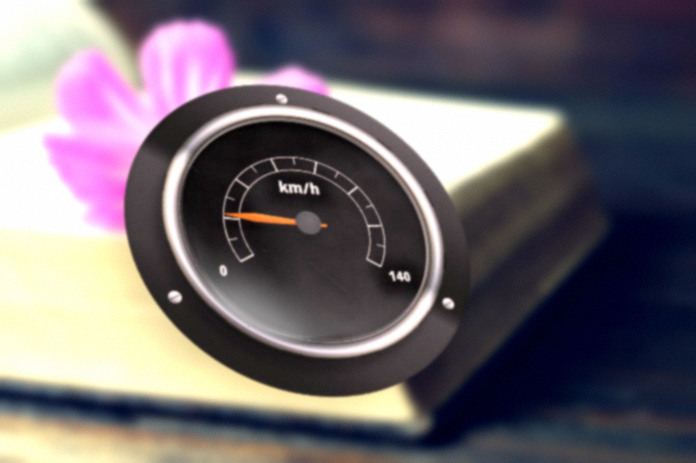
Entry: 20 km/h
